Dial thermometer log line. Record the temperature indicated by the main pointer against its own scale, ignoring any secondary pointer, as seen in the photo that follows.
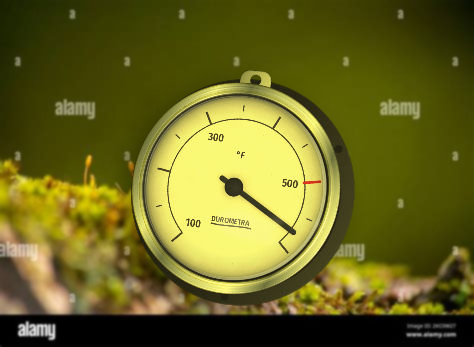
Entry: 575 °F
